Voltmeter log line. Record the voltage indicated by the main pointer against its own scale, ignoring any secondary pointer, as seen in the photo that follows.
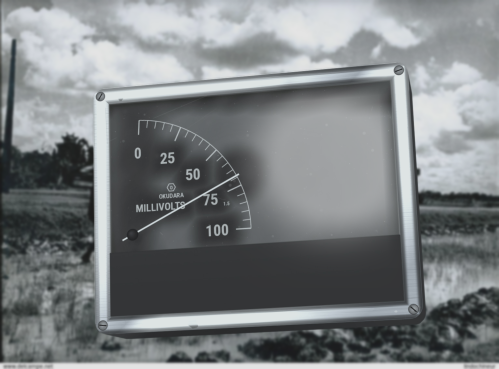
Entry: 70 mV
